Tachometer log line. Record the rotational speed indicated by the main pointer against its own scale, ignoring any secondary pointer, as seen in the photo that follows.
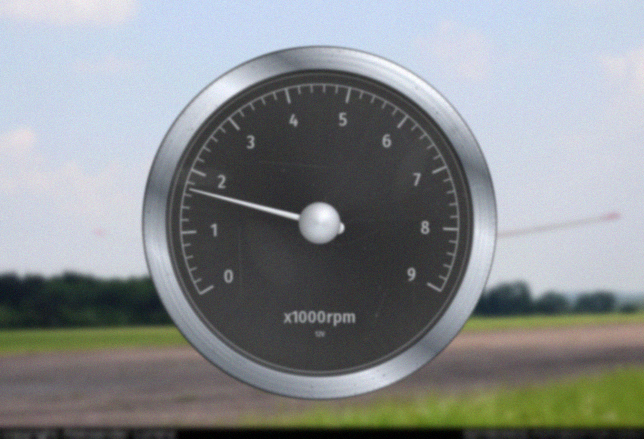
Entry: 1700 rpm
